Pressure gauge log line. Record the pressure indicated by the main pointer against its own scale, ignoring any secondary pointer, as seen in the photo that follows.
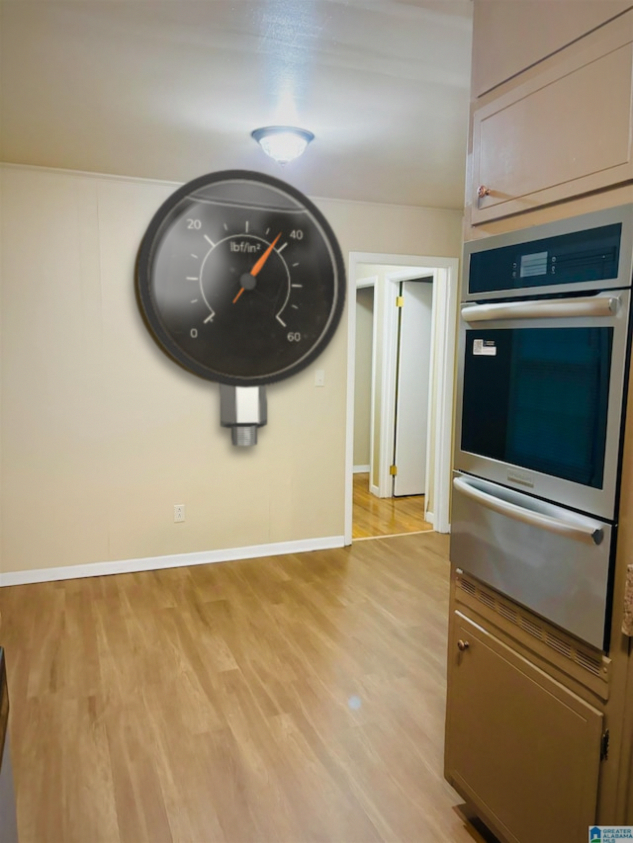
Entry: 37.5 psi
